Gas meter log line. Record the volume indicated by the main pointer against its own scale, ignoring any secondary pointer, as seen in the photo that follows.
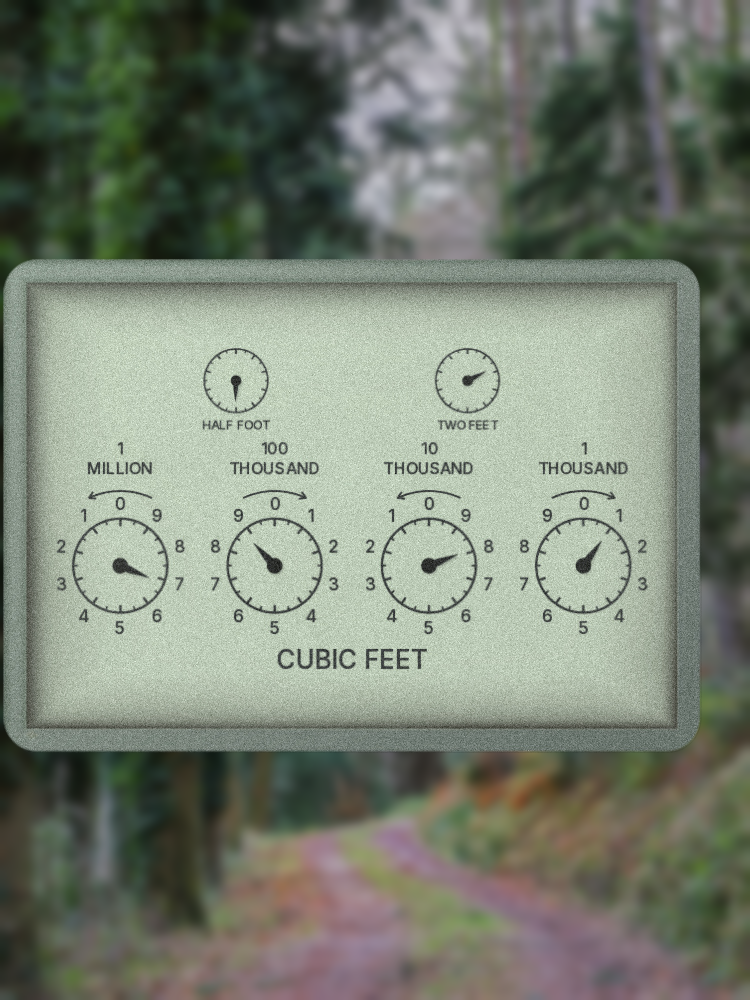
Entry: 688100 ft³
